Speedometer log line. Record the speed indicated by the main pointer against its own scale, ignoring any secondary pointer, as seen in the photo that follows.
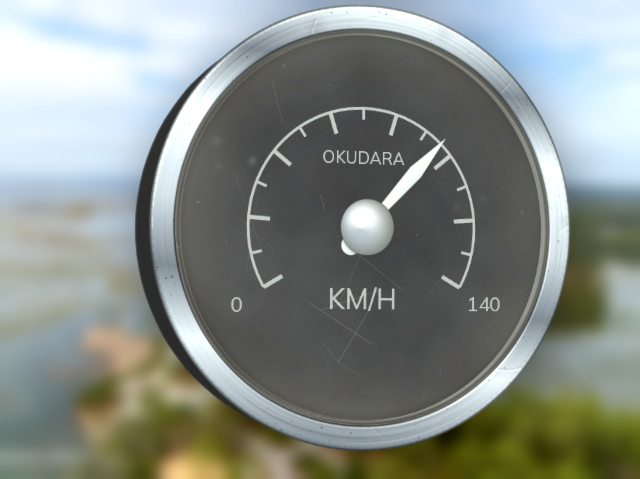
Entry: 95 km/h
